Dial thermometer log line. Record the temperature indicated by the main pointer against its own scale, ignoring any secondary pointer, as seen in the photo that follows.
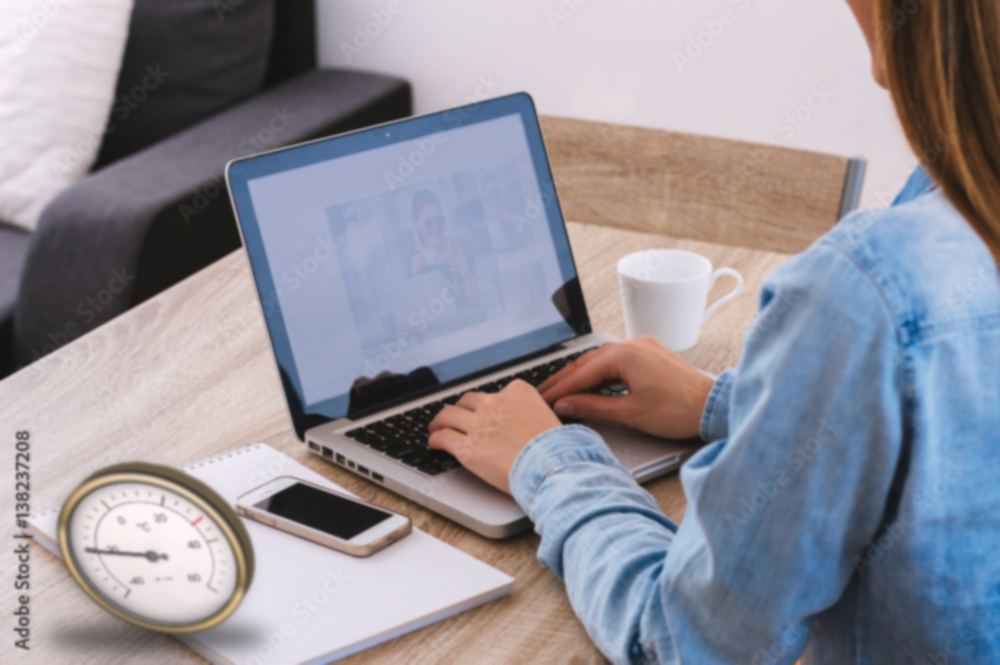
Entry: -20 °C
